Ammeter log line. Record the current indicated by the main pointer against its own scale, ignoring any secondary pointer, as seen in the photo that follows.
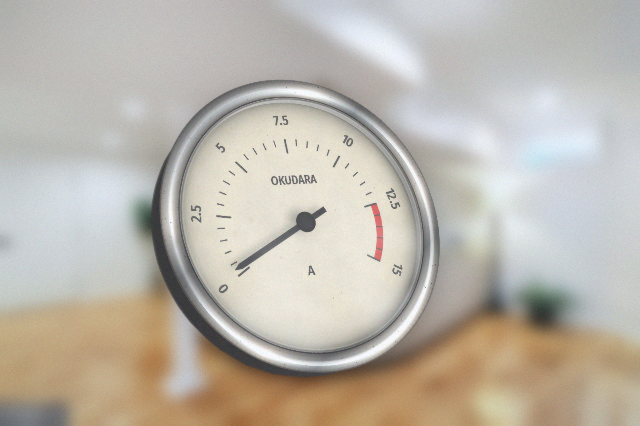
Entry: 0.25 A
